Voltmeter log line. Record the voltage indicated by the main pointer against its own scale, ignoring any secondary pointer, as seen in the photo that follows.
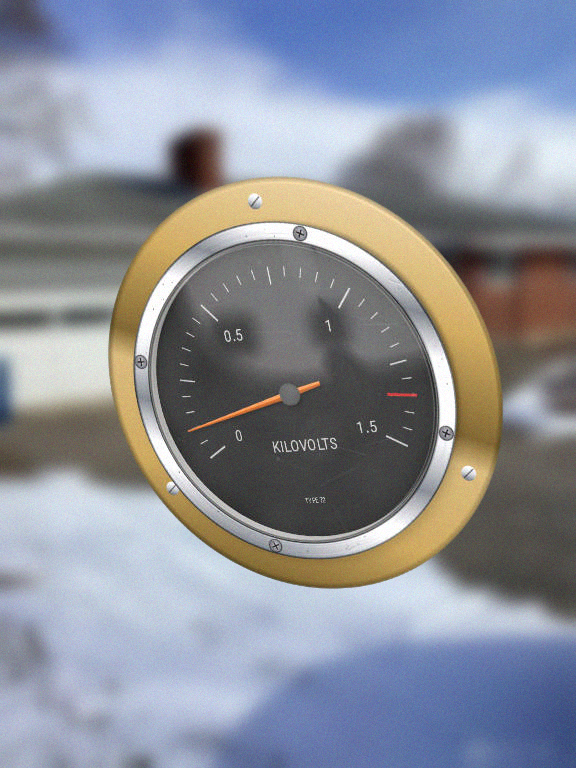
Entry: 0.1 kV
